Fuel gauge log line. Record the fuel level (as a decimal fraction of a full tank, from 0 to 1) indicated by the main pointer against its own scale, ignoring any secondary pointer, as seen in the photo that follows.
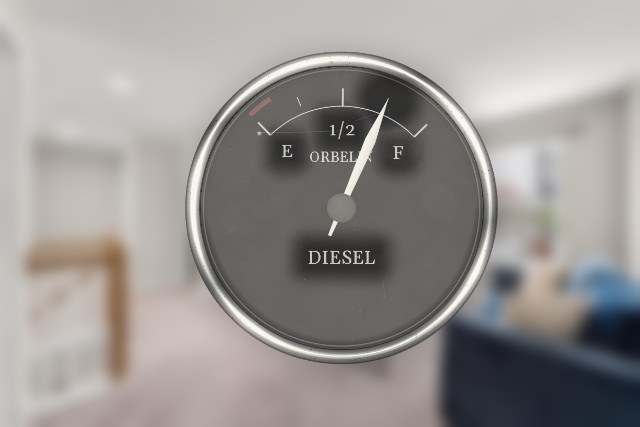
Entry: 0.75
